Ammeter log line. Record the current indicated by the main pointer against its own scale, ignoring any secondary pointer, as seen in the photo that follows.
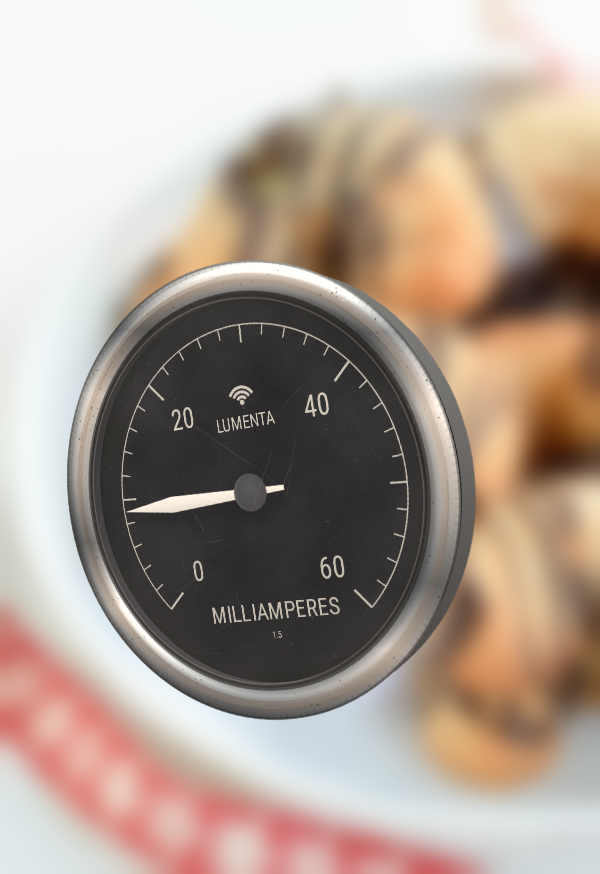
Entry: 9 mA
